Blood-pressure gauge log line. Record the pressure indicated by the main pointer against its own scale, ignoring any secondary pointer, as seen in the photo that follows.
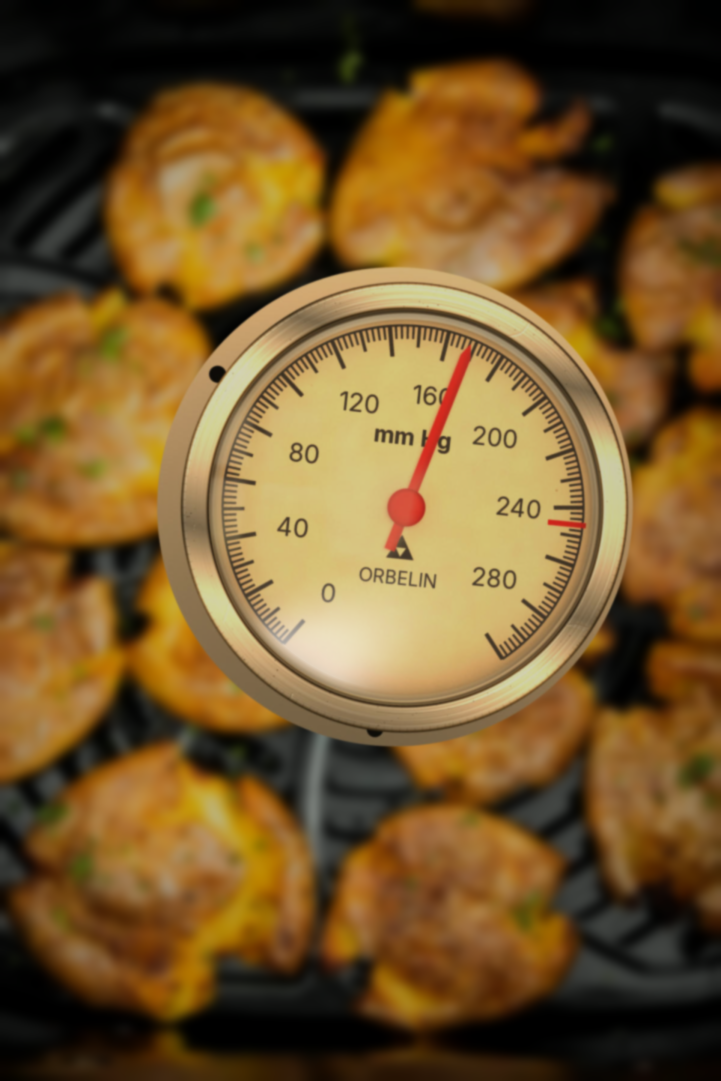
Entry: 168 mmHg
